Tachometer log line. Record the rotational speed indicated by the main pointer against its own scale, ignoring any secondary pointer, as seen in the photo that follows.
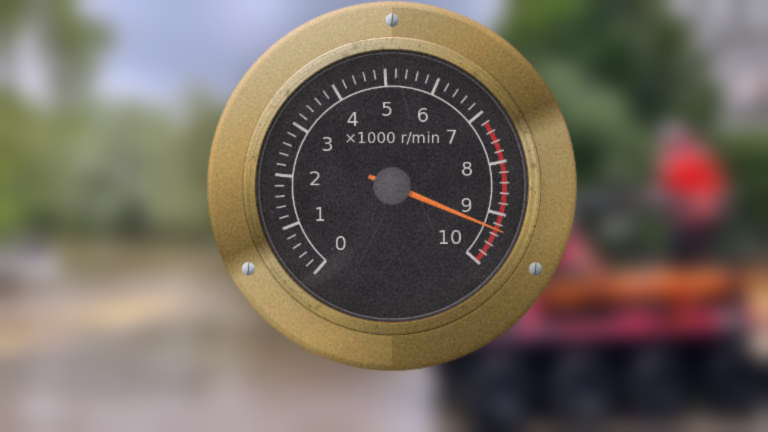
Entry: 9300 rpm
